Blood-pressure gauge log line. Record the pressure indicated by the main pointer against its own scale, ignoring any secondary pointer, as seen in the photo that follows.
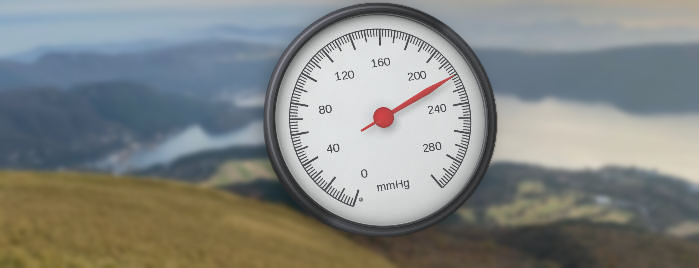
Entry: 220 mmHg
